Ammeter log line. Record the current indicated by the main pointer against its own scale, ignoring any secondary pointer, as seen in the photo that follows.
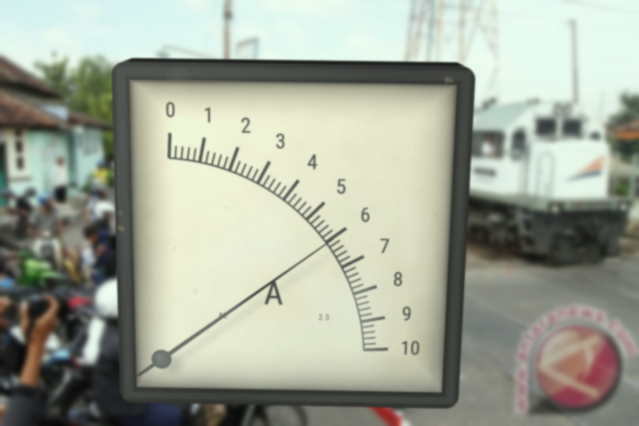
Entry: 6 A
